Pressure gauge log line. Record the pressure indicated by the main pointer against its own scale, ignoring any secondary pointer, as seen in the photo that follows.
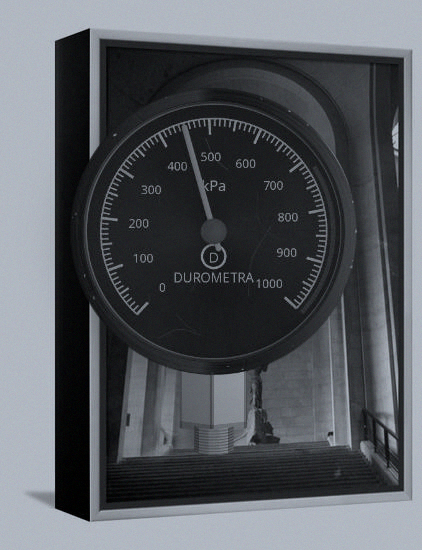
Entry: 450 kPa
